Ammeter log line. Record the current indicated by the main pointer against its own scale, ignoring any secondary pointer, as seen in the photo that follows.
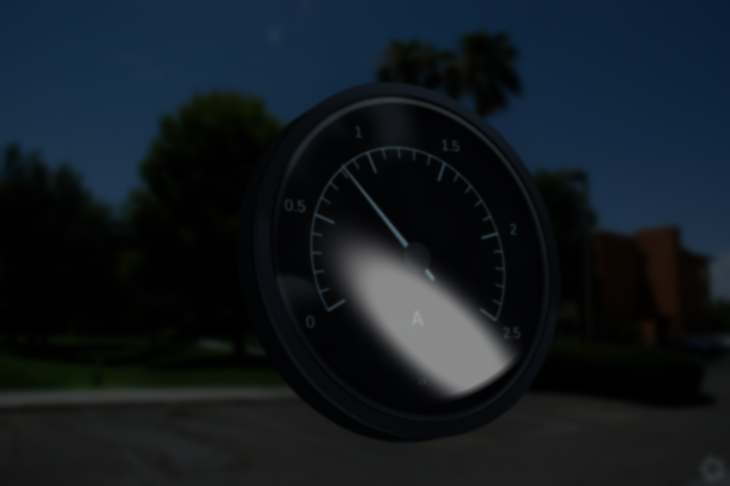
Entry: 0.8 A
